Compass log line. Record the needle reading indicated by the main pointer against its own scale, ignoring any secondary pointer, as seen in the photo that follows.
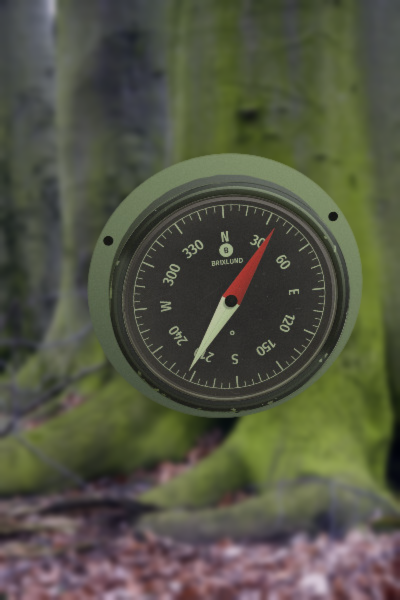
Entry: 35 °
